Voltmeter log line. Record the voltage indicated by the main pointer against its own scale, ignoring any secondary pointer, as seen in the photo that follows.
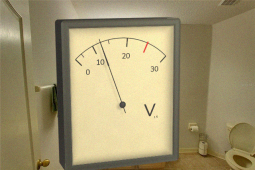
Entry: 12.5 V
